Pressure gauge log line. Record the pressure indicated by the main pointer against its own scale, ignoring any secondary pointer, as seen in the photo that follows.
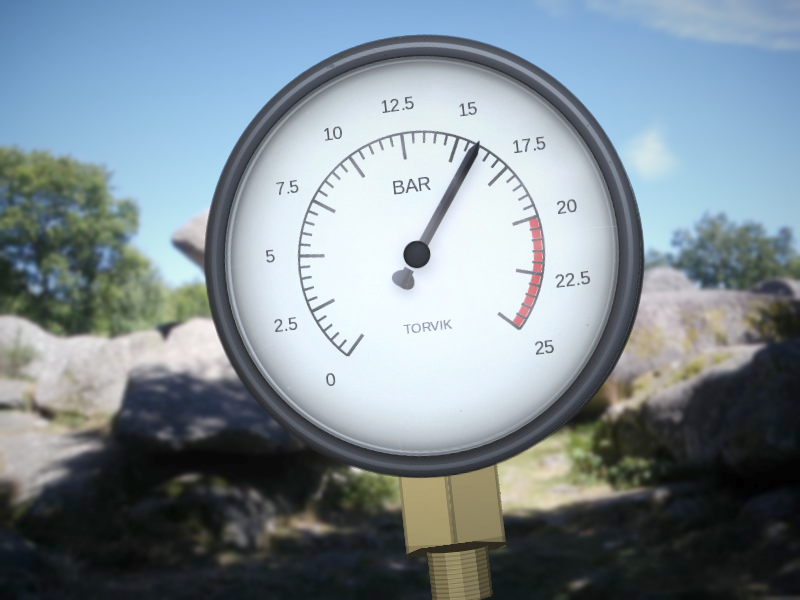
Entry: 16 bar
